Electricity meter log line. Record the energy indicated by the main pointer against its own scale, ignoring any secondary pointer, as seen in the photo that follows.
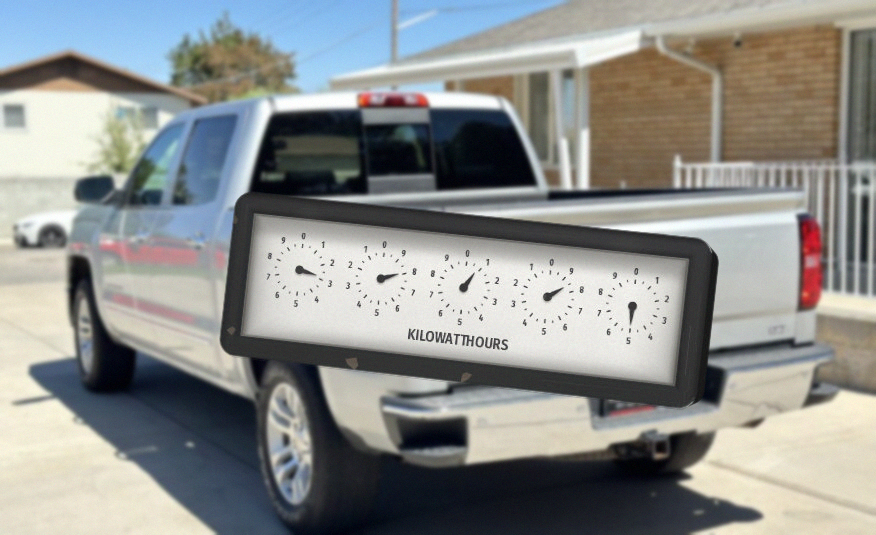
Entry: 28085 kWh
